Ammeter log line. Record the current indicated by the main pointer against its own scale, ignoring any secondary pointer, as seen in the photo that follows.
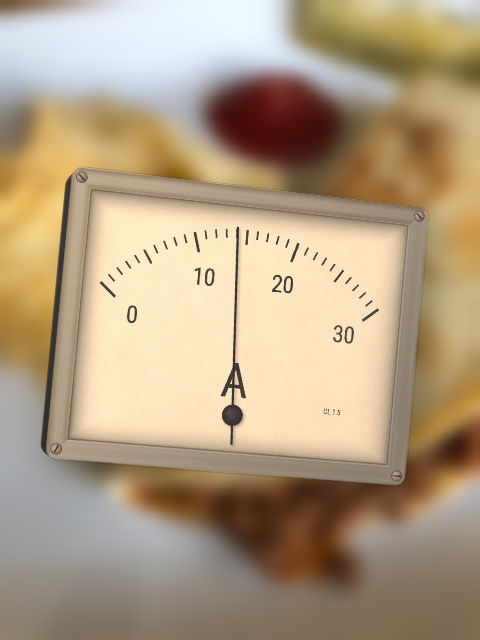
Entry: 14 A
